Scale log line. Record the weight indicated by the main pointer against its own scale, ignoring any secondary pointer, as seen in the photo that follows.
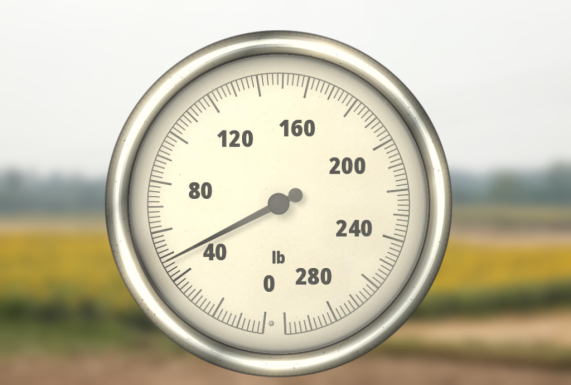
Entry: 48 lb
